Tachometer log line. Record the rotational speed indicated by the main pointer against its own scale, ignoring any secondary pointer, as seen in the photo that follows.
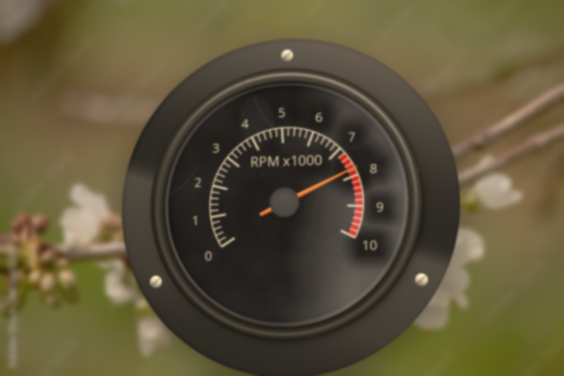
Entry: 7800 rpm
